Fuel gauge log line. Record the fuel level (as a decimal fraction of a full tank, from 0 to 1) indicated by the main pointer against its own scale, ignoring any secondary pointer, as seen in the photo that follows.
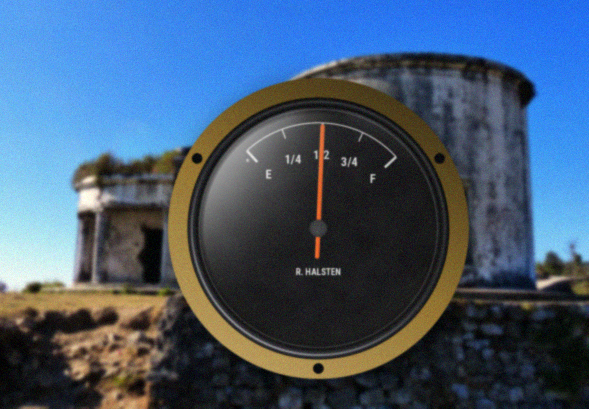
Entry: 0.5
